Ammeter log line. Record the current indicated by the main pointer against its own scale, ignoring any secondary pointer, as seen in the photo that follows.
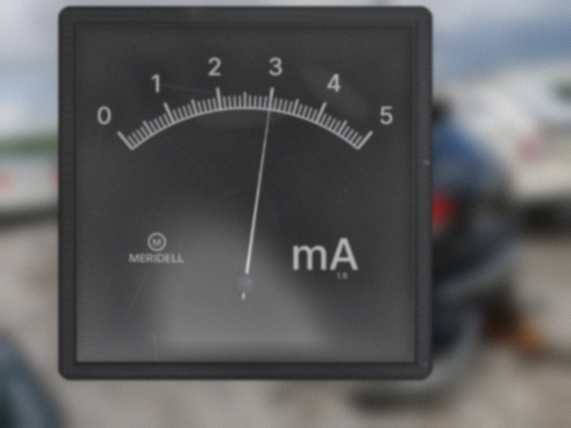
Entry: 3 mA
